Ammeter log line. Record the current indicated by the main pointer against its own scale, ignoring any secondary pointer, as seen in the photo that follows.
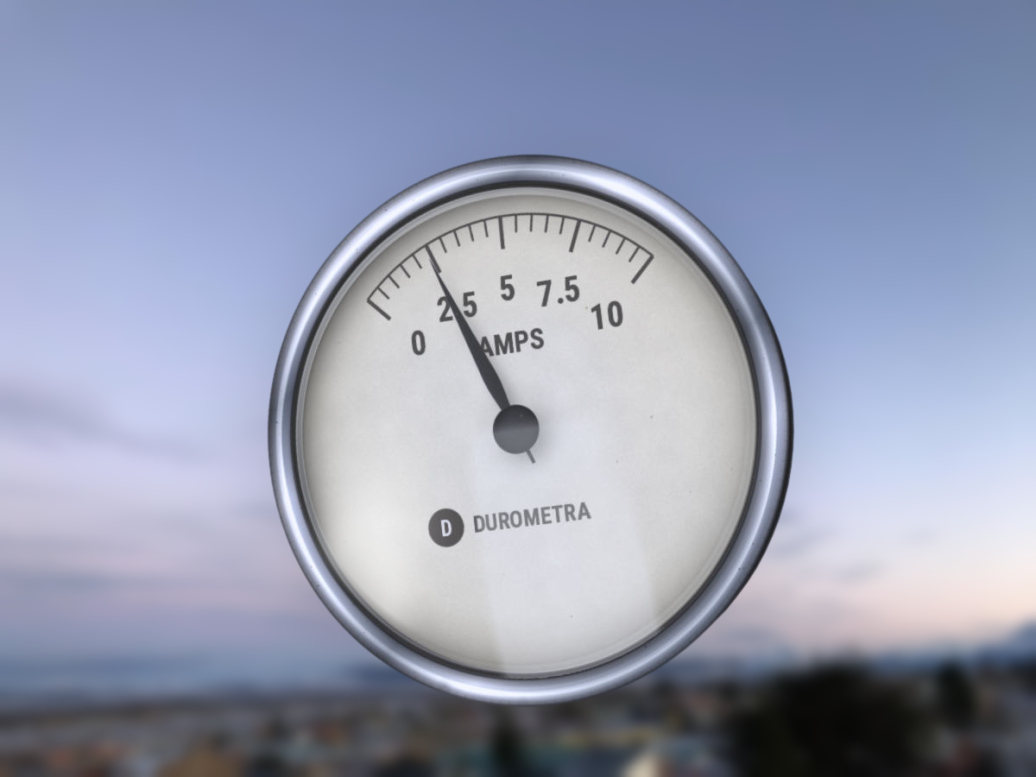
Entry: 2.5 A
